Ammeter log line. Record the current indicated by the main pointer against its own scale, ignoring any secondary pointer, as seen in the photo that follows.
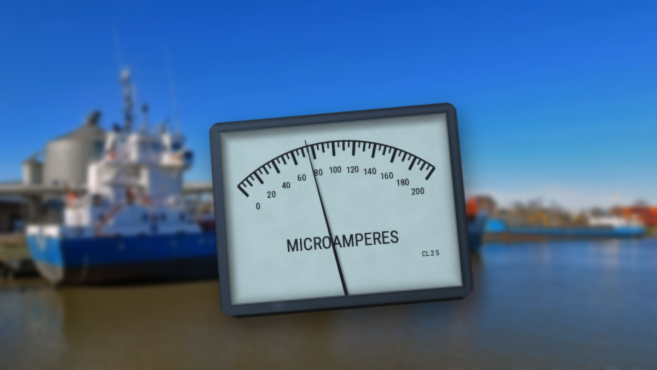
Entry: 75 µA
